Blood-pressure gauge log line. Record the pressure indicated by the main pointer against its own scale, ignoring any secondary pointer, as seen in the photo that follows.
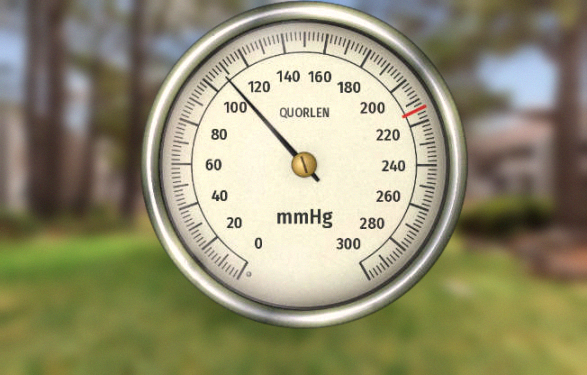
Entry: 108 mmHg
